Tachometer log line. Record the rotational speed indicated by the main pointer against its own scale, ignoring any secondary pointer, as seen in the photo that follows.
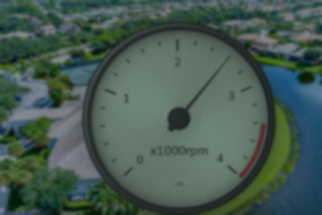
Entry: 2600 rpm
